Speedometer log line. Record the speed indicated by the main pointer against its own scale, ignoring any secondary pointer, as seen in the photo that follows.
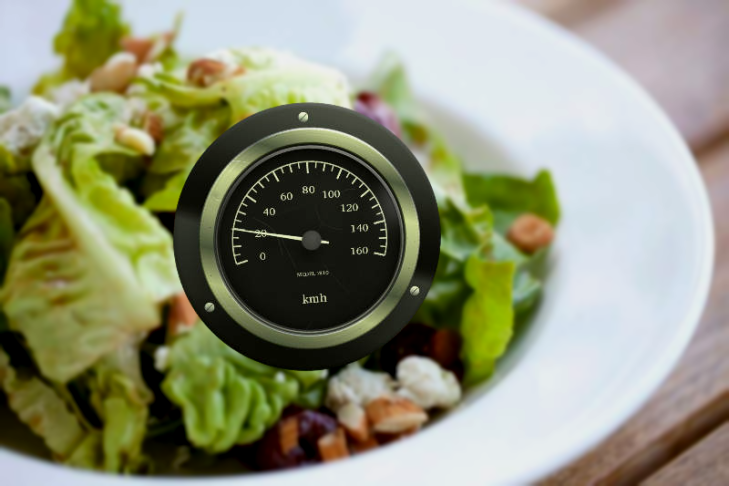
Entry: 20 km/h
